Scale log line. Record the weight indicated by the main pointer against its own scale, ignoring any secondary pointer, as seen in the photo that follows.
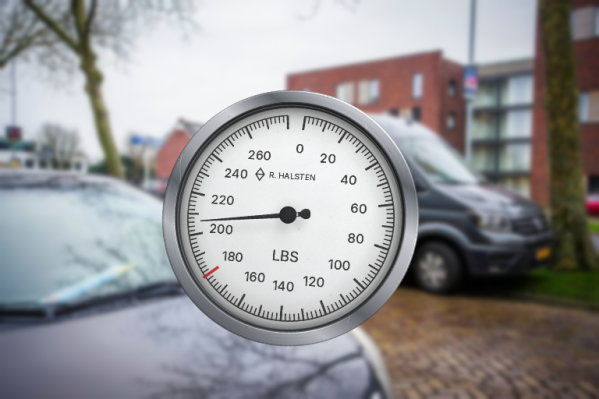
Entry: 206 lb
